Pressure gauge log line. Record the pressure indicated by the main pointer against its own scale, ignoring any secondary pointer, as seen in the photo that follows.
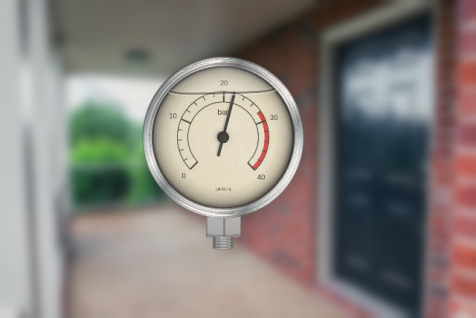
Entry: 22 bar
